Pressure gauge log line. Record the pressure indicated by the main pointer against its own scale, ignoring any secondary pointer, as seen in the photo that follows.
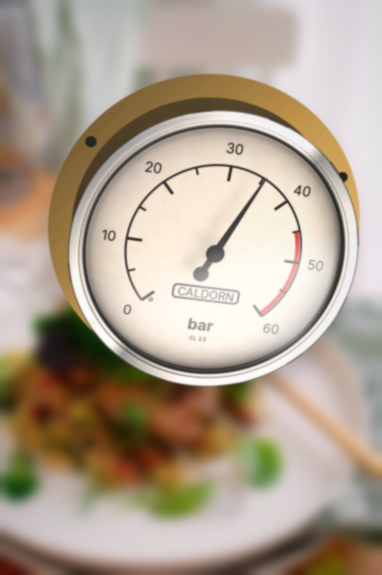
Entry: 35 bar
